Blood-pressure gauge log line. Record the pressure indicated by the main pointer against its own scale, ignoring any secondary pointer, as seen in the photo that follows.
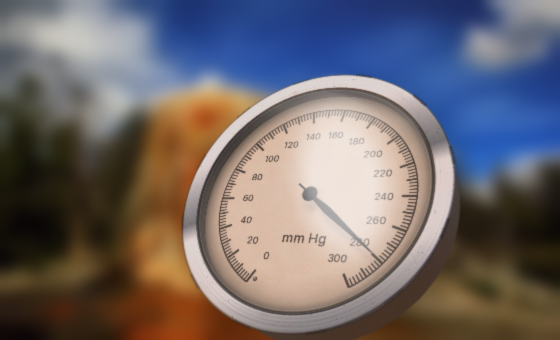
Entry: 280 mmHg
